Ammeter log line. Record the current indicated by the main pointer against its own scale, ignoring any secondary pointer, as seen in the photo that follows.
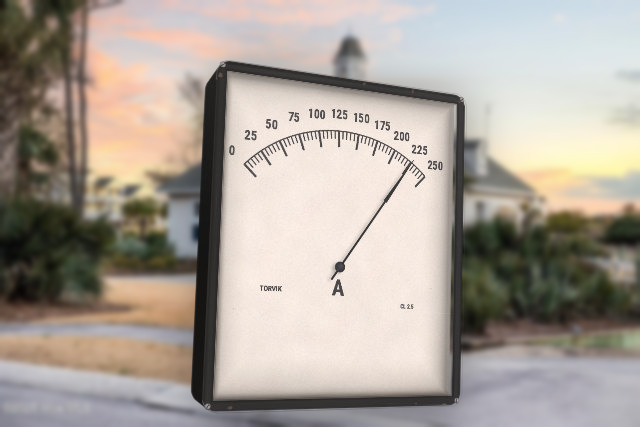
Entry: 225 A
